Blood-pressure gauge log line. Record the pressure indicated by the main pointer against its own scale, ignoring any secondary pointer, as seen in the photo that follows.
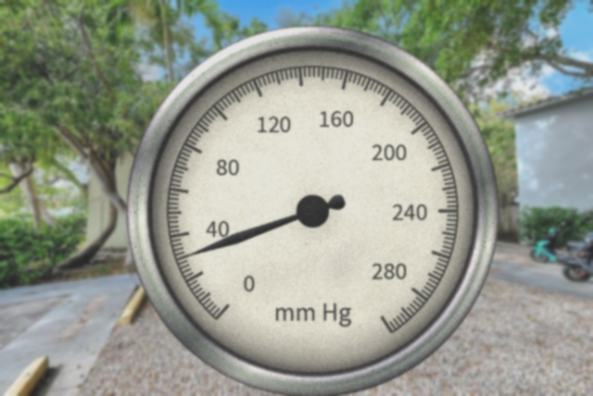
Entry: 30 mmHg
